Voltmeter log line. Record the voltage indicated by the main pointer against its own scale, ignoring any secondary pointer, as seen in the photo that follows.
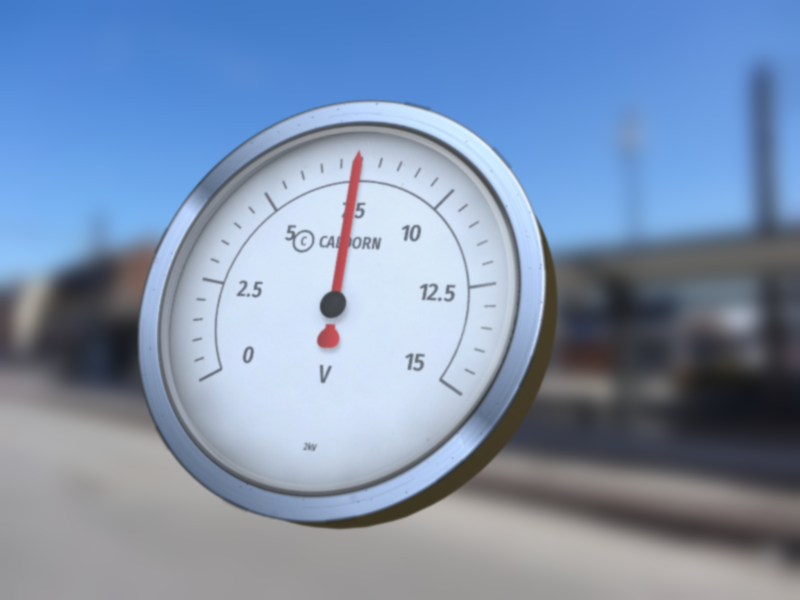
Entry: 7.5 V
